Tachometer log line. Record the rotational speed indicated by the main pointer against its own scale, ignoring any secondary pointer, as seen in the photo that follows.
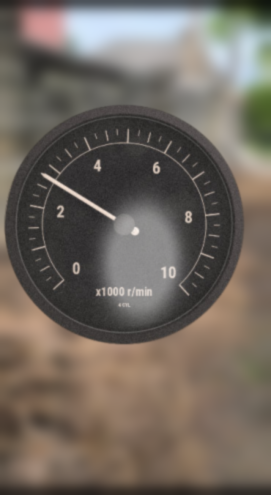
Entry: 2750 rpm
